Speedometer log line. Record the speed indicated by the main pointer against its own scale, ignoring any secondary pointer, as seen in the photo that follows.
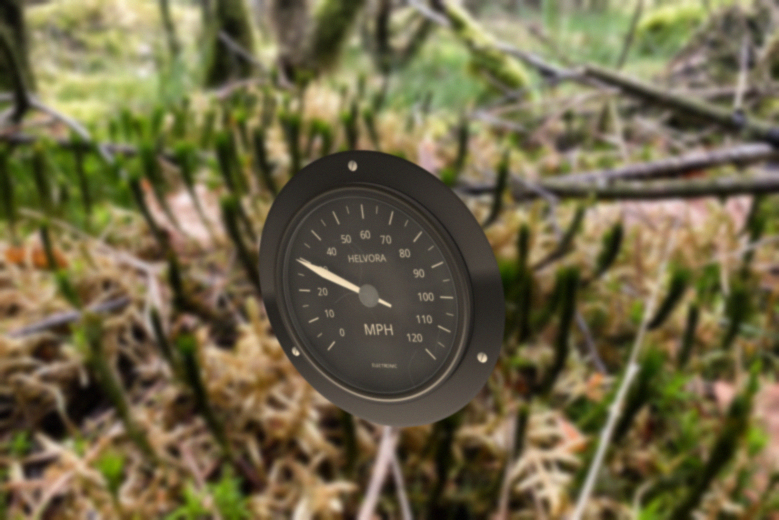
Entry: 30 mph
